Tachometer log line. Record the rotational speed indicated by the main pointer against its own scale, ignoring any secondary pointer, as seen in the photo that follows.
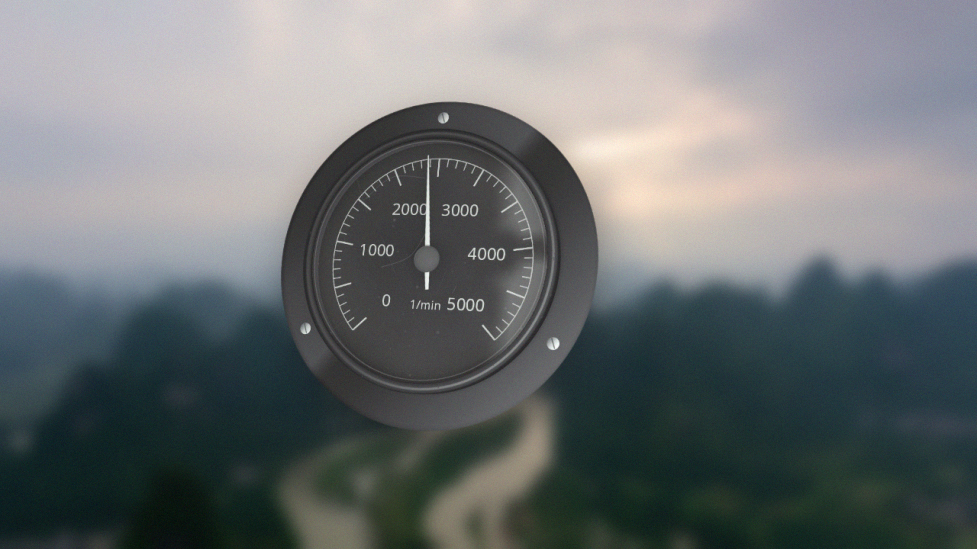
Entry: 2400 rpm
